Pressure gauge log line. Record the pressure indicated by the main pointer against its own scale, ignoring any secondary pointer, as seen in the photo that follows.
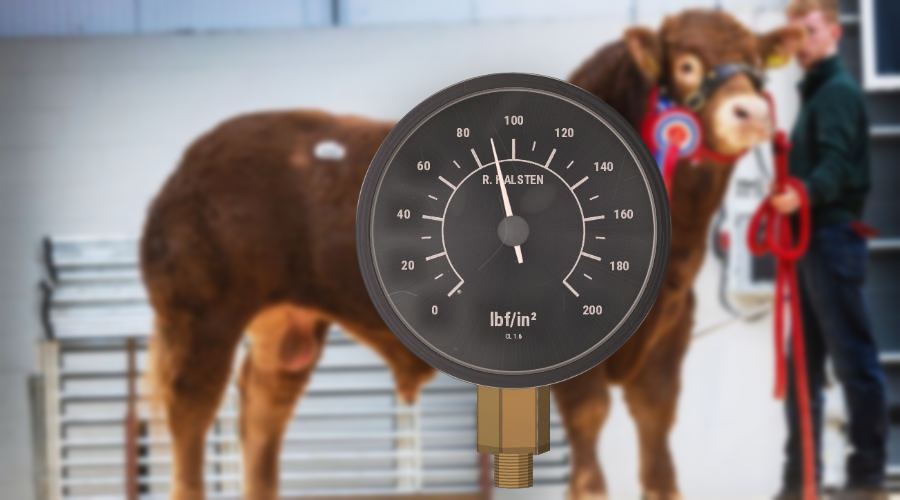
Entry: 90 psi
